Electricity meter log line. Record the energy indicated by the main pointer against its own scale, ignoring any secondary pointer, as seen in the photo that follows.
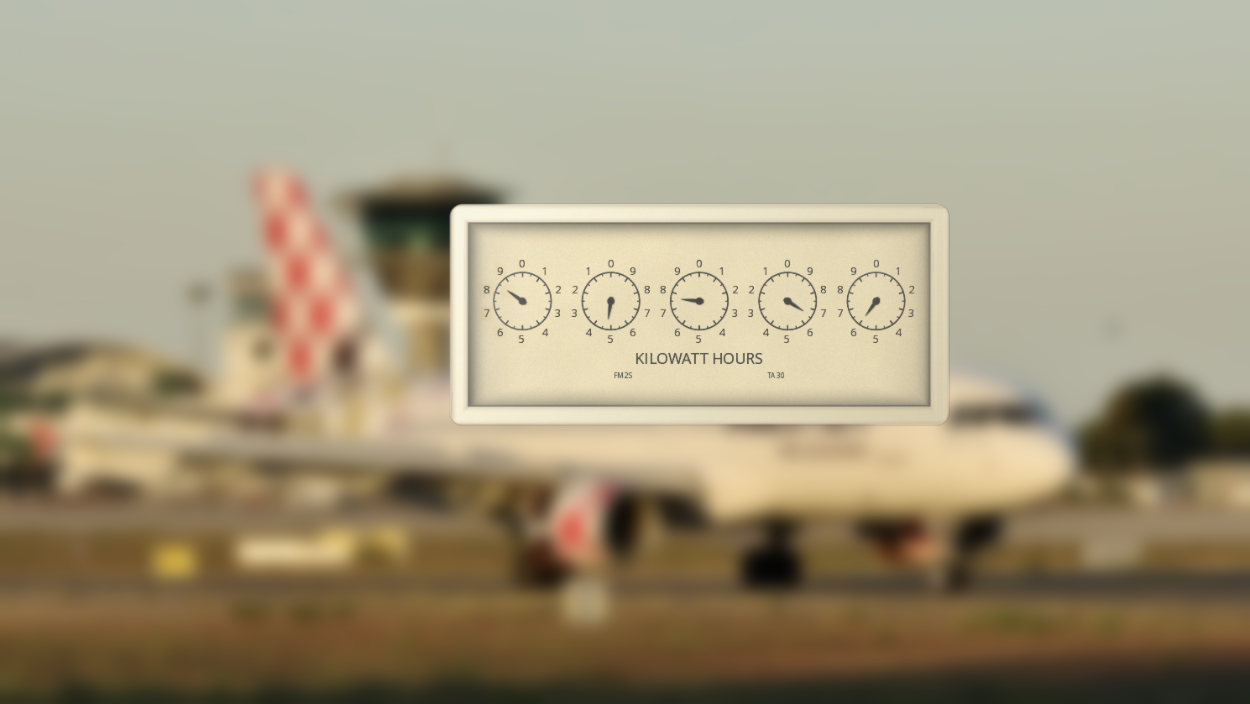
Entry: 84766 kWh
